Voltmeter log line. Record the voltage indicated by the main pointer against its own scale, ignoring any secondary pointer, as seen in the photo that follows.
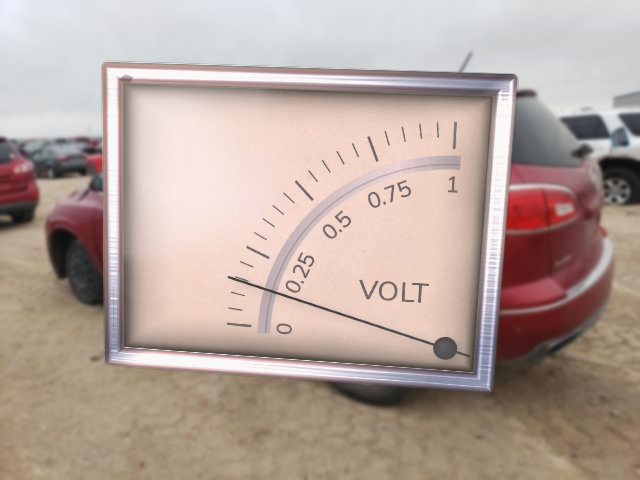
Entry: 0.15 V
